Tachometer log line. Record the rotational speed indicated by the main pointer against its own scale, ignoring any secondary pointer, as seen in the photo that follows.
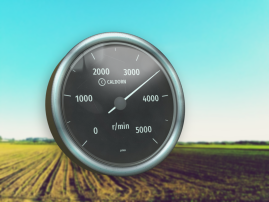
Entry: 3500 rpm
